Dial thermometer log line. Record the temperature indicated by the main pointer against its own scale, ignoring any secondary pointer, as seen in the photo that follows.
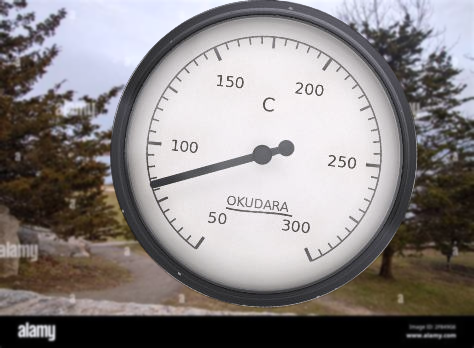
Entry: 82.5 °C
